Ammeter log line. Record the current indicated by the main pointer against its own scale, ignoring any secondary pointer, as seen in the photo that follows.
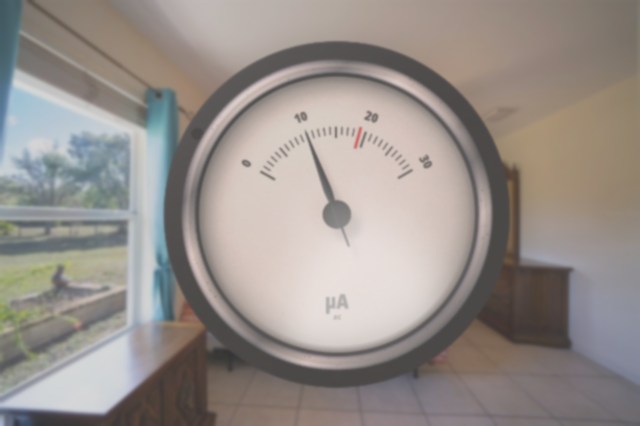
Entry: 10 µA
